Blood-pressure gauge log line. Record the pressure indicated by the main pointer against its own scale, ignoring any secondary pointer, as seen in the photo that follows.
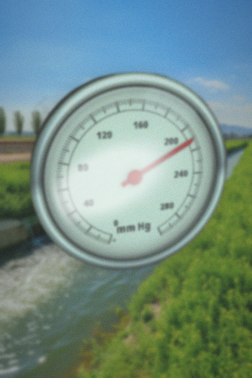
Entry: 210 mmHg
